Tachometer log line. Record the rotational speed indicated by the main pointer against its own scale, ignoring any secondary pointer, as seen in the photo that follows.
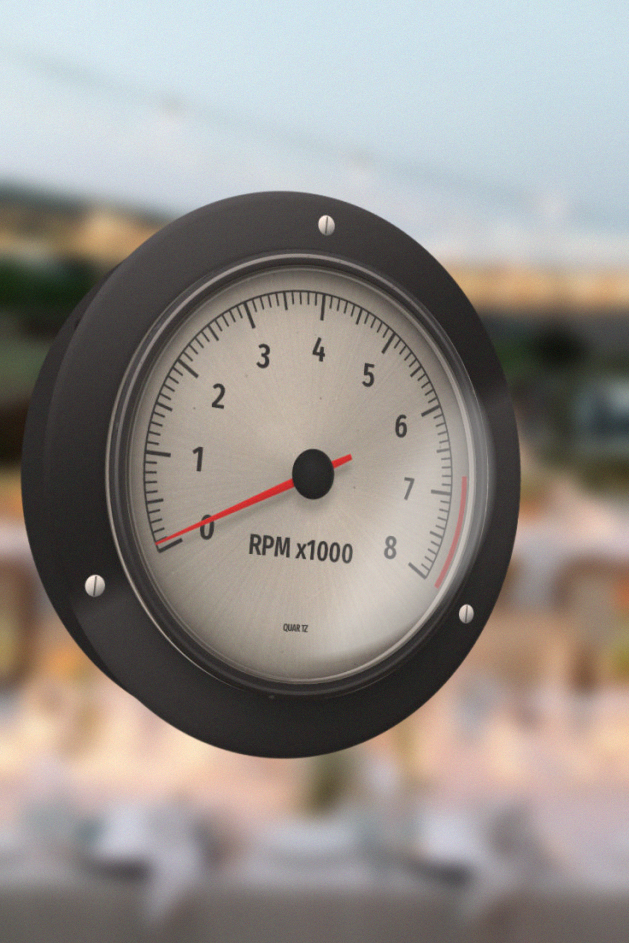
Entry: 100 rpm
